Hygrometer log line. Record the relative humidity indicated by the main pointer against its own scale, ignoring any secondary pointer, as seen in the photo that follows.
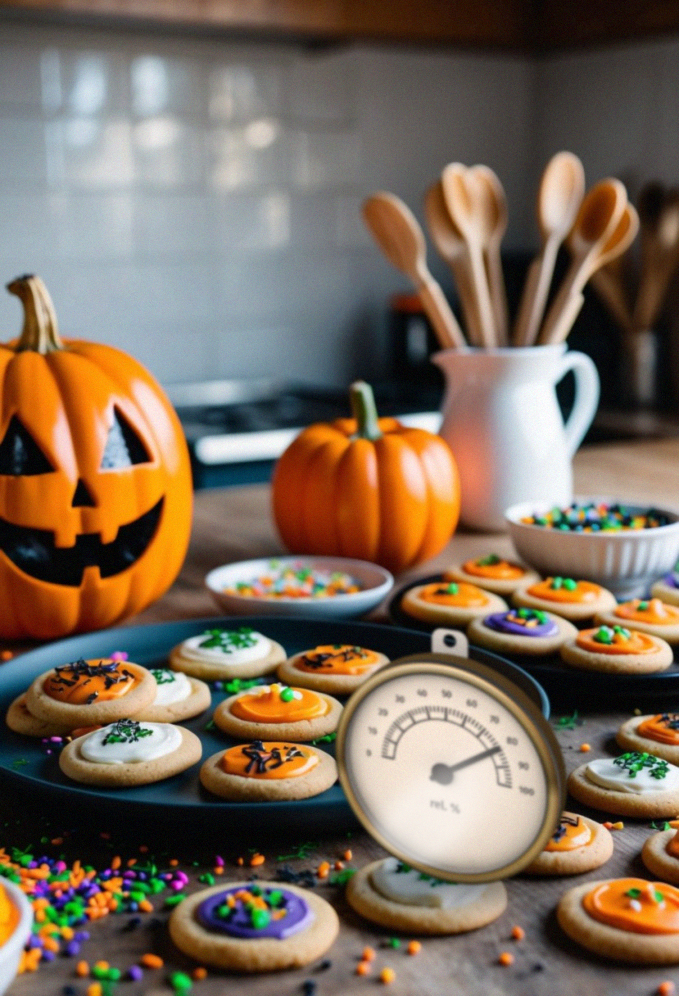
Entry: 80 %
